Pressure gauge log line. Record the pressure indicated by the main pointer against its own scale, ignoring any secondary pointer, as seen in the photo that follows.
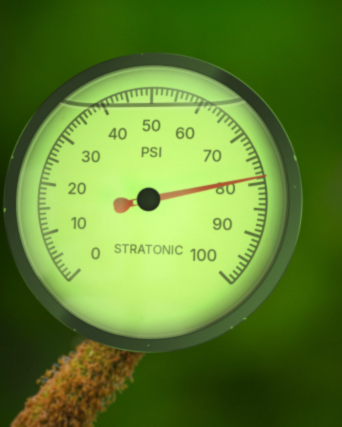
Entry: 79 psi
